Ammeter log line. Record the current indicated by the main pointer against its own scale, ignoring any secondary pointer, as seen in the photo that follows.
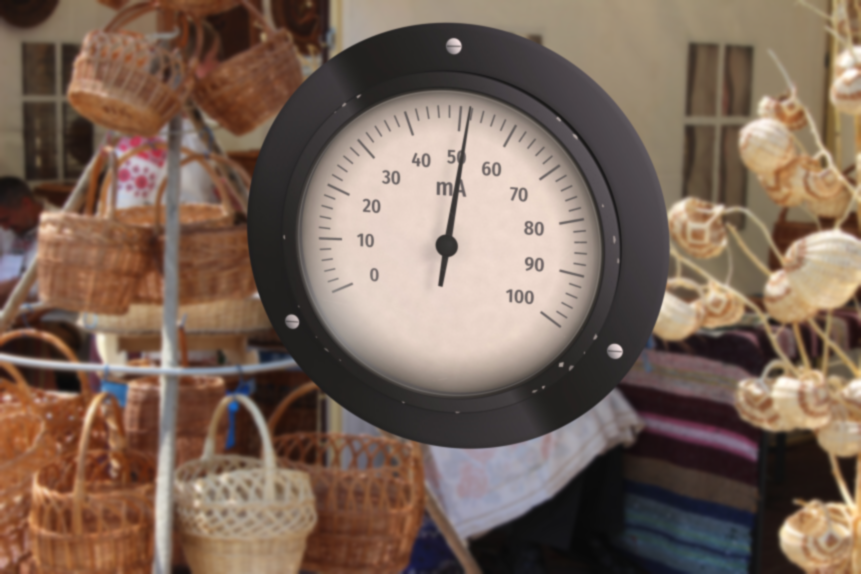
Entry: 52 mA
